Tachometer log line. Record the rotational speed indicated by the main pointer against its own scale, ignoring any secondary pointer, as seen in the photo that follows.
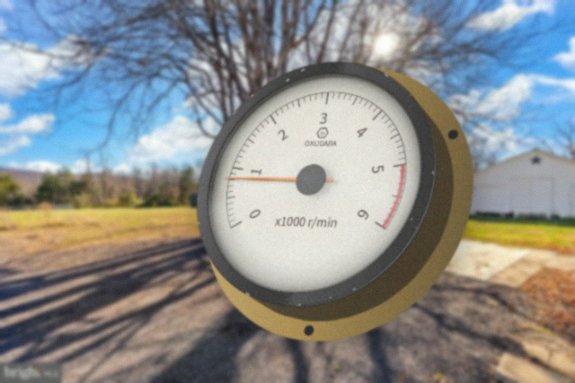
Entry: 800 rpm
